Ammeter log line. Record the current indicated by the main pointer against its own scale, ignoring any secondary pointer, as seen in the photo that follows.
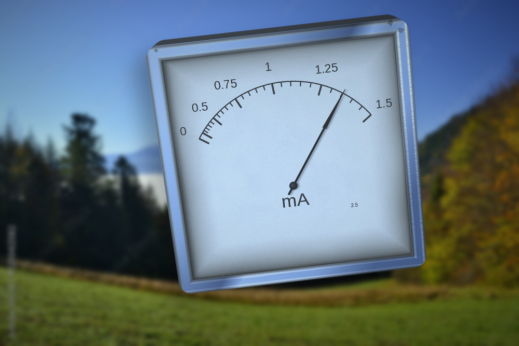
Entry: 1.35 mA
